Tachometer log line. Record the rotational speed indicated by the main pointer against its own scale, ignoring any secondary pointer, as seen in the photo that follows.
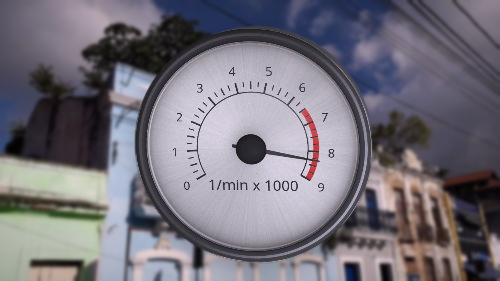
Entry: 8250 rpm
